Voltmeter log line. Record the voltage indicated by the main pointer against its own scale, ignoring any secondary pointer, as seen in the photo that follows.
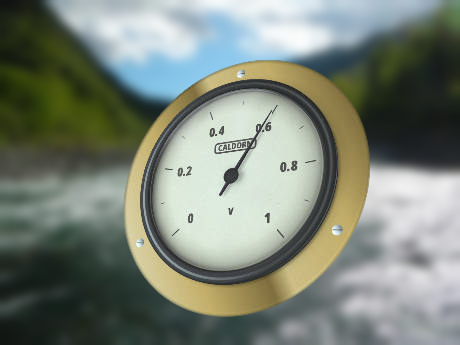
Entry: 0.6 V
